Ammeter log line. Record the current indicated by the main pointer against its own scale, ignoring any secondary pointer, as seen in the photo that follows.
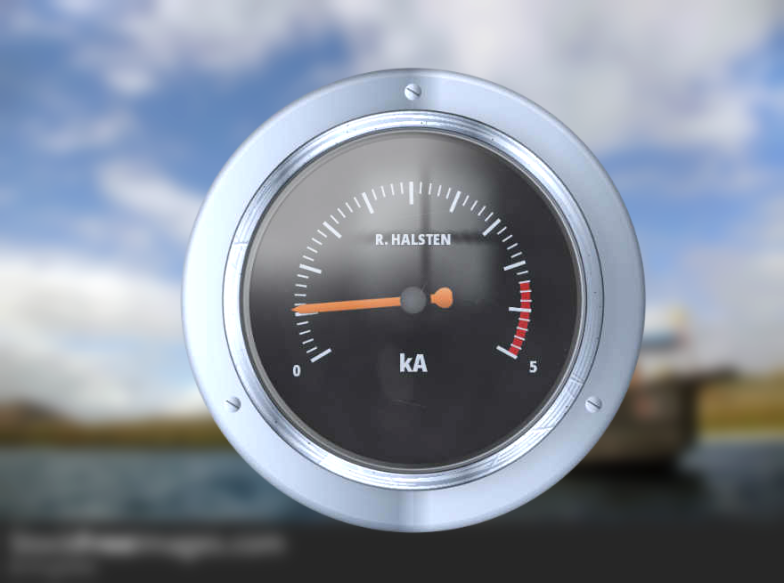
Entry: 0.55 kA
